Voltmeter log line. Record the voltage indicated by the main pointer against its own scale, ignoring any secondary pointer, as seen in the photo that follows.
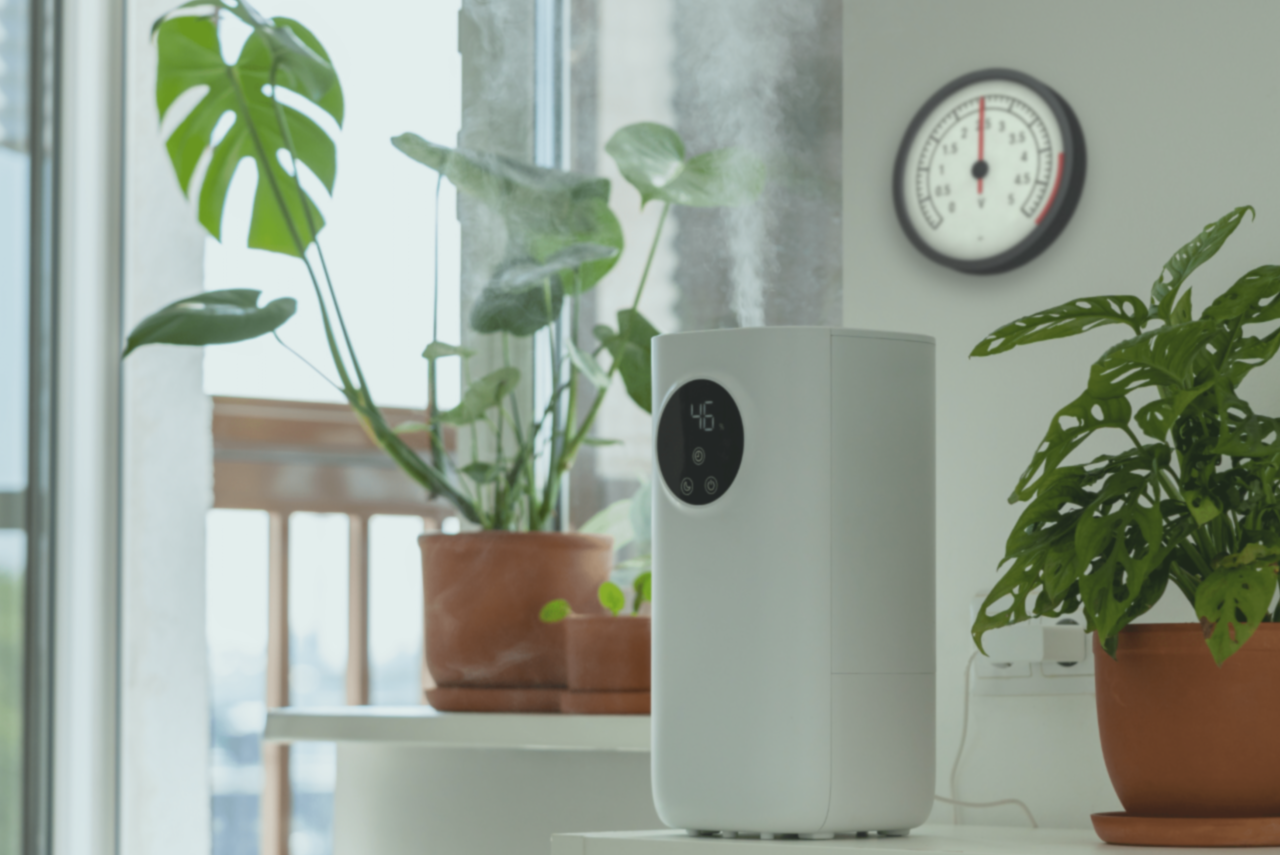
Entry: 2.5 V
